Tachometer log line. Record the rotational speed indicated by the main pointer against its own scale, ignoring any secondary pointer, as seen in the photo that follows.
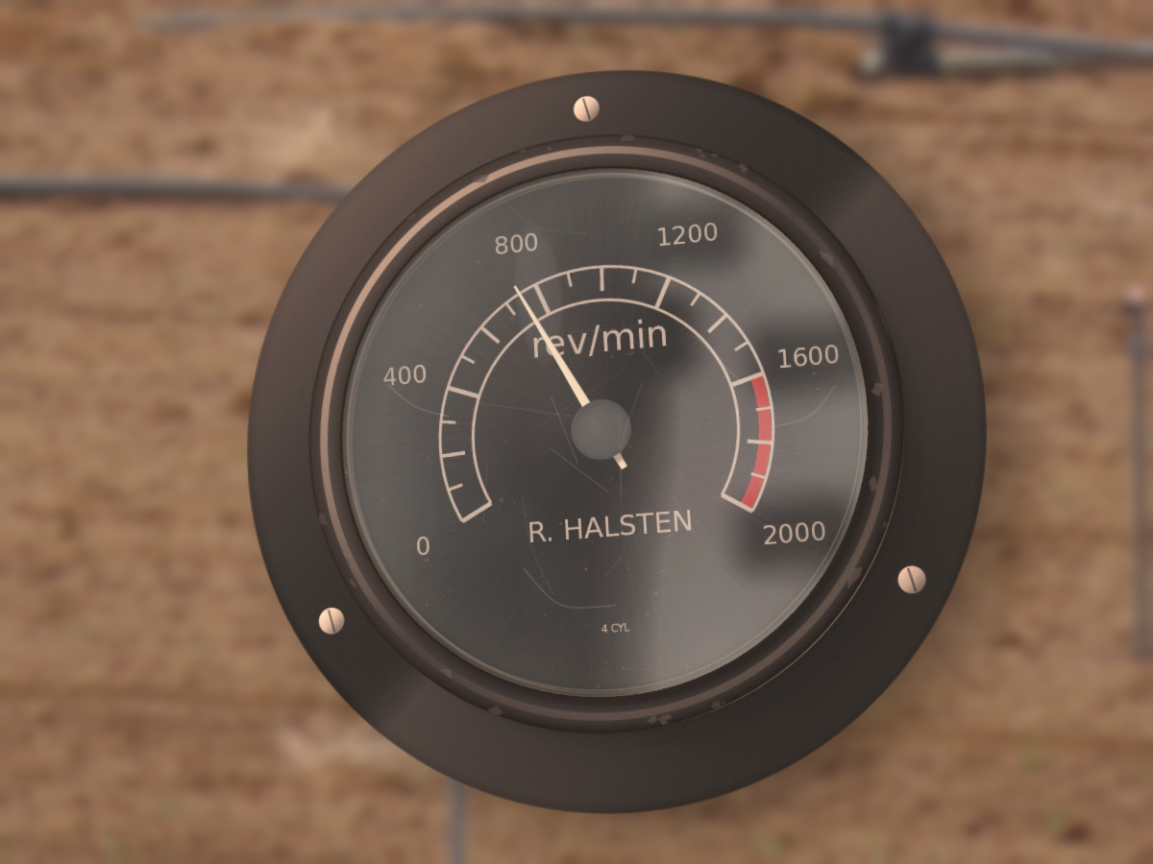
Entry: 750 rpm
